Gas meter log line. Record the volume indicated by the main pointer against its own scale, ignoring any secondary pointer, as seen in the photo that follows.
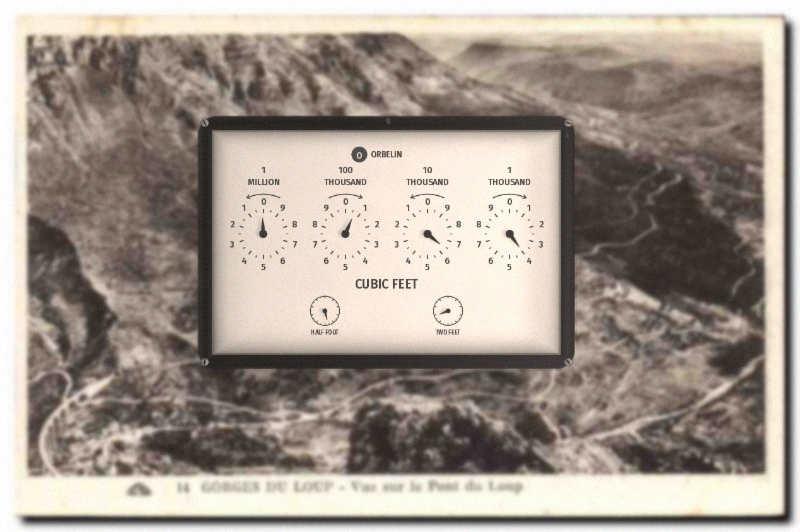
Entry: 6400 ft³
